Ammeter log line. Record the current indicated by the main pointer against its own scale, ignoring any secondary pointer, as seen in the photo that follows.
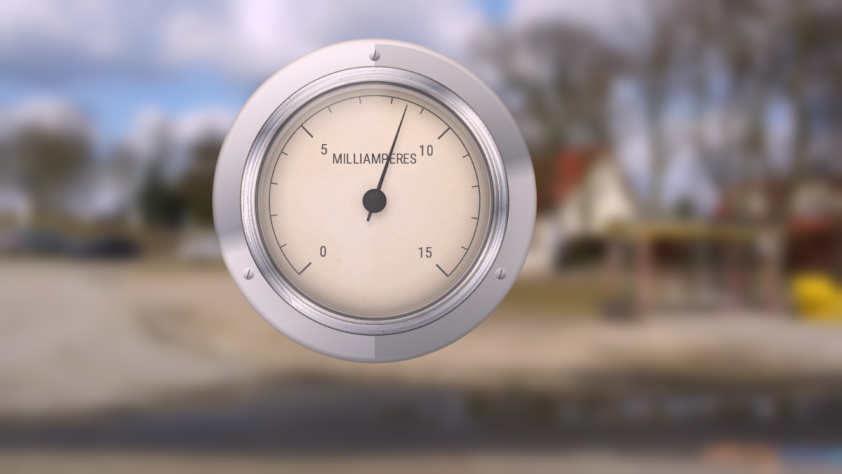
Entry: 8.5 mA
